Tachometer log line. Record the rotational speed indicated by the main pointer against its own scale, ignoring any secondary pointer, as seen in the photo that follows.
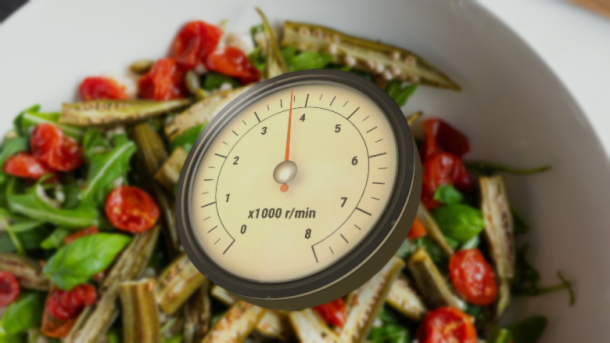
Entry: 3750 rpm
